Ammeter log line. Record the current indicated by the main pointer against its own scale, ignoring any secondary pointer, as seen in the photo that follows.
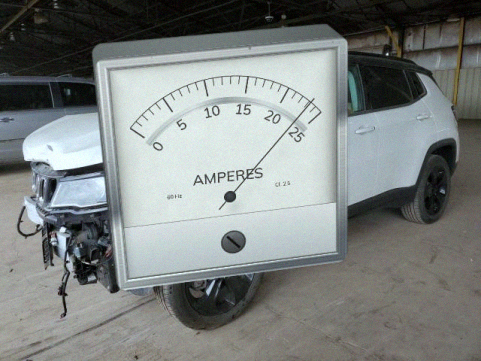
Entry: 23 A
